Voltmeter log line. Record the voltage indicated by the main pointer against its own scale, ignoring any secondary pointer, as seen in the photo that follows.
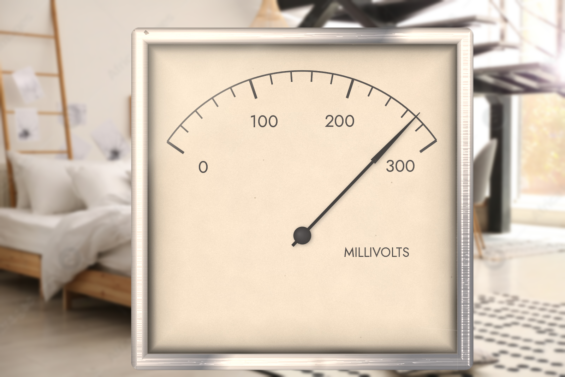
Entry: 270 mV
